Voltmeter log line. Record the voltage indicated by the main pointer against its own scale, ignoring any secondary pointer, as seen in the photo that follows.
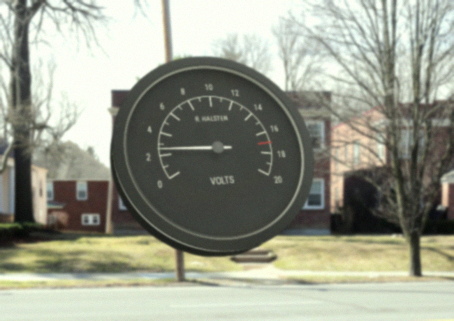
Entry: 2.5 V
